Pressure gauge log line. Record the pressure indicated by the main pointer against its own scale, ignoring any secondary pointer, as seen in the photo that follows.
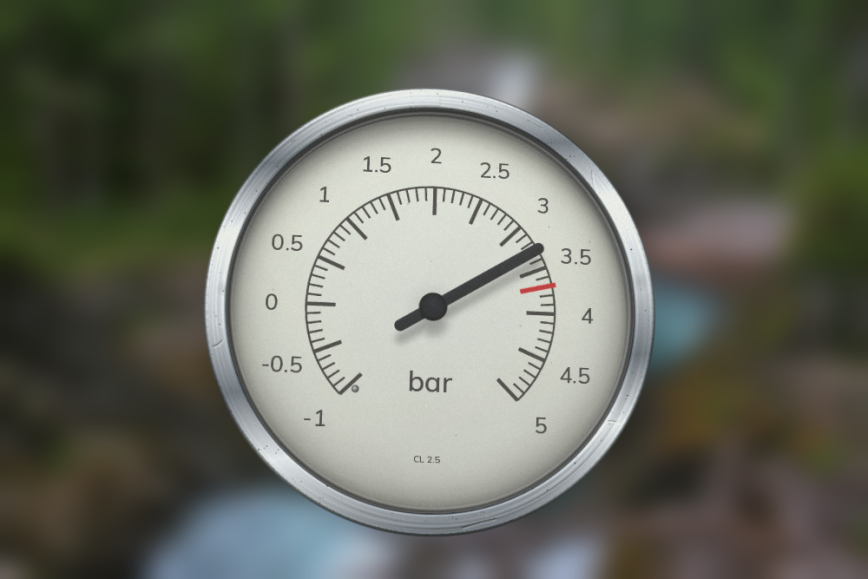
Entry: 3.3 bar
